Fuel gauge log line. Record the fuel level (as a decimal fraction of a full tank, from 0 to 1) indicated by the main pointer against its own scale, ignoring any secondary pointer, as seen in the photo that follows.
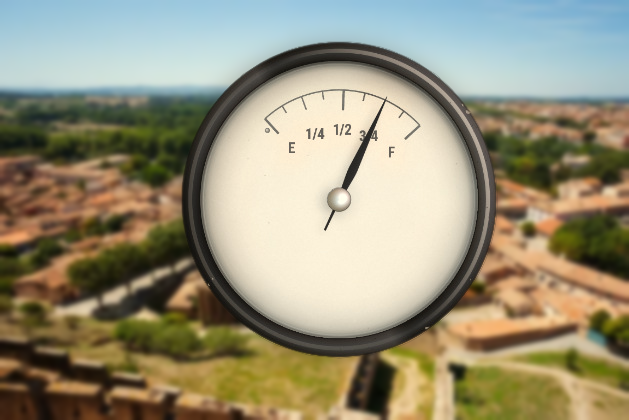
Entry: 0.75
